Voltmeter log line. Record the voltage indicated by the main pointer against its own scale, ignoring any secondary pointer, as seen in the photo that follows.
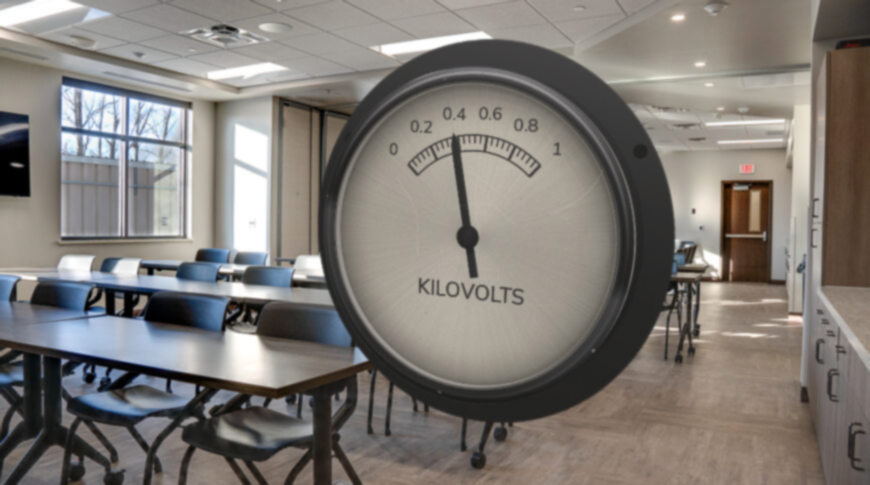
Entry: 0.4 kV
